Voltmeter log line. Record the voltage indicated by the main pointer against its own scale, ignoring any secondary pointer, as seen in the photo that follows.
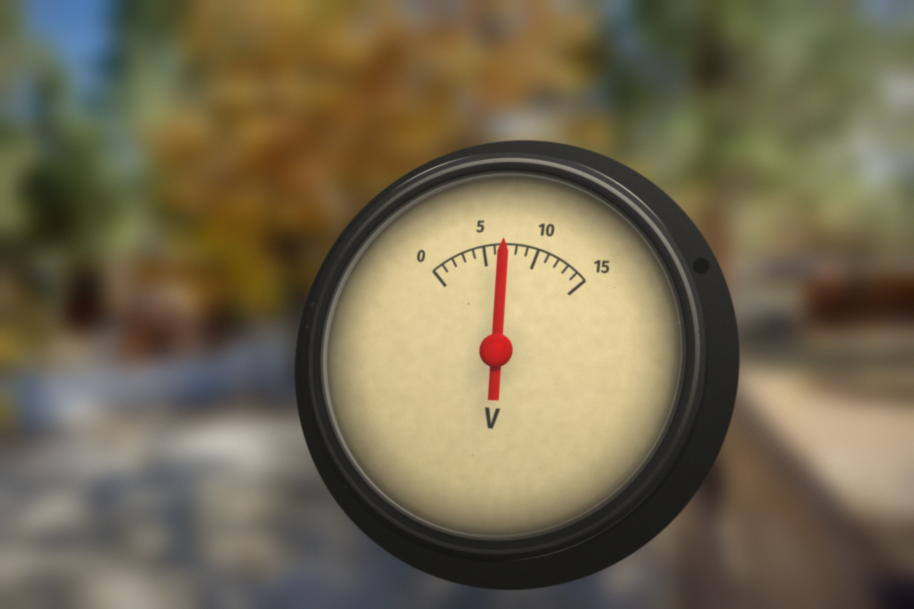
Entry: 7 V
